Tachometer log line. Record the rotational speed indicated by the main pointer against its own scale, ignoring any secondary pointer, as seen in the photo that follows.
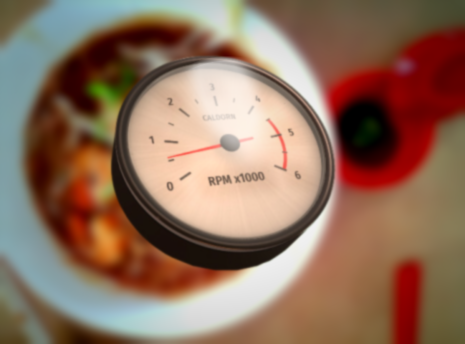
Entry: 500 rpm
